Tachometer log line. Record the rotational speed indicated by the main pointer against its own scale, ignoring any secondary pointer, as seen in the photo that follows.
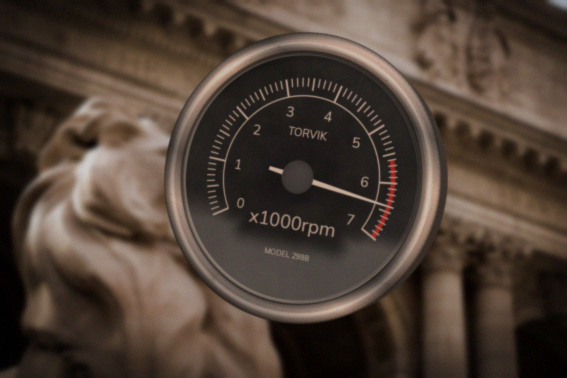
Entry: 6400 rpm
